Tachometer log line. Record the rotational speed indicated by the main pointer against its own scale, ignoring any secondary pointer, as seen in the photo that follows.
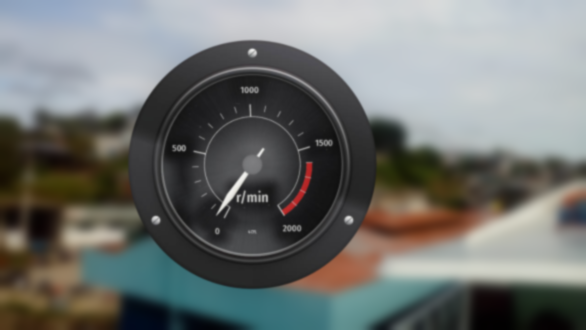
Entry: 50 rpm
